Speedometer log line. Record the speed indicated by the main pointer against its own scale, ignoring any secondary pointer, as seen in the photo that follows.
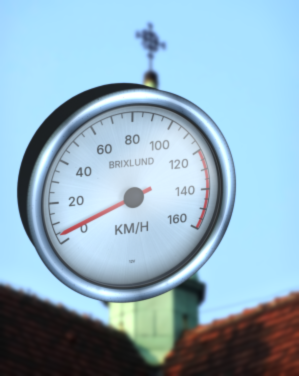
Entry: 5 km/h
